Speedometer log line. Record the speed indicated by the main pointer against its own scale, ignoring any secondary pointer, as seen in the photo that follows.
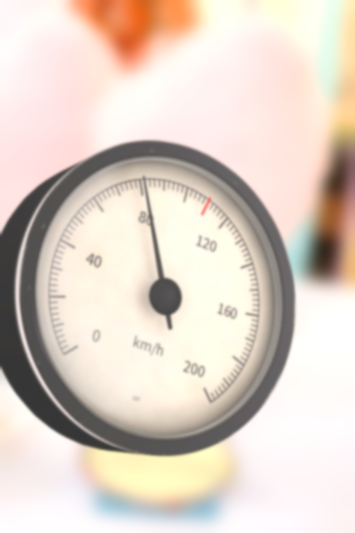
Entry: 80 km/h
